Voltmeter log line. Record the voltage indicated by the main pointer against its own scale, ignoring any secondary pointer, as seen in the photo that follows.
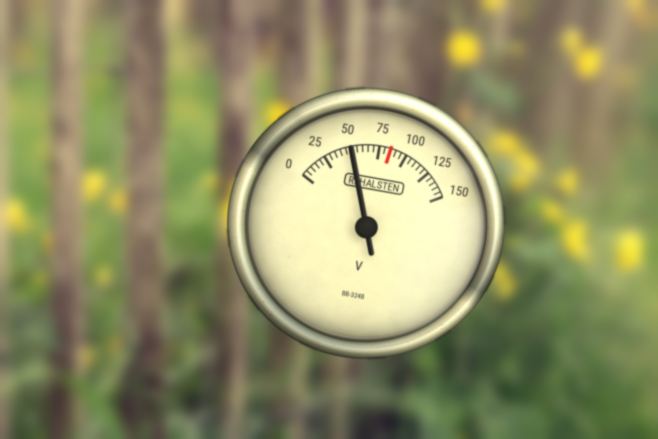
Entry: 50 V
